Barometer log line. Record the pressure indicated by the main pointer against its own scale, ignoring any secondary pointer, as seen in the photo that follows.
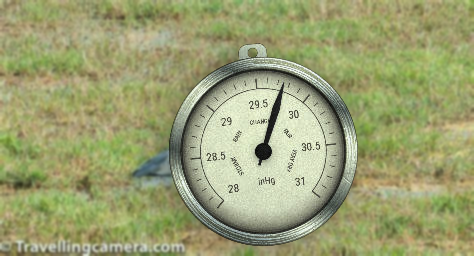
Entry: 29.75 inHg
